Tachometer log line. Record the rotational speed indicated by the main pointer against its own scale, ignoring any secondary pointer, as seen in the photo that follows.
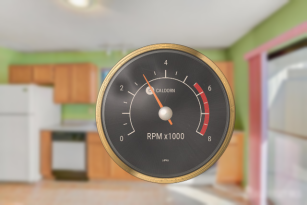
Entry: 3000 rpm
